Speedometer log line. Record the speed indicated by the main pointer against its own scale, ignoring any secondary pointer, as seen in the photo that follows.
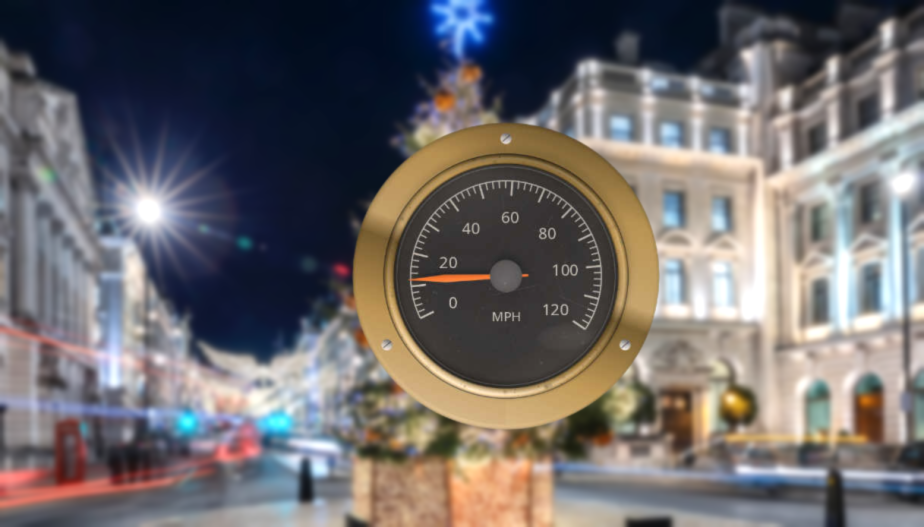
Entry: 12 mph
